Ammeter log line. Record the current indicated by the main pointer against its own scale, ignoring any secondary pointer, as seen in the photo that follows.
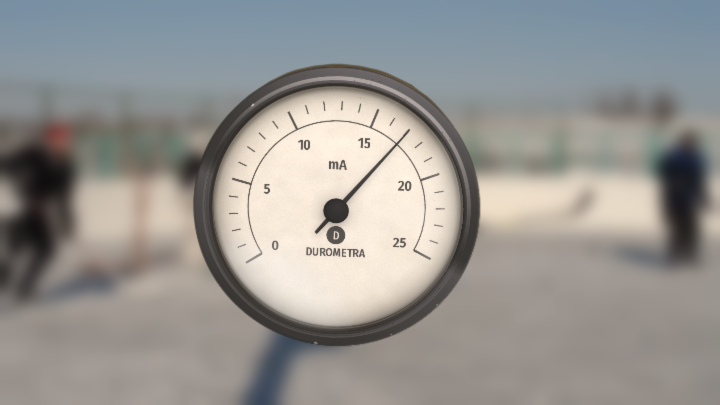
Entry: 17 mA
